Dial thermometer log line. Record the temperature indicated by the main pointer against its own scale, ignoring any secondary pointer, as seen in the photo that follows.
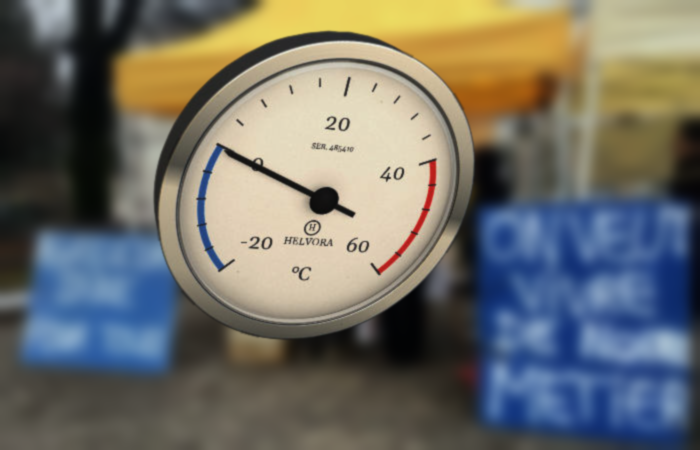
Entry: 0 °C
